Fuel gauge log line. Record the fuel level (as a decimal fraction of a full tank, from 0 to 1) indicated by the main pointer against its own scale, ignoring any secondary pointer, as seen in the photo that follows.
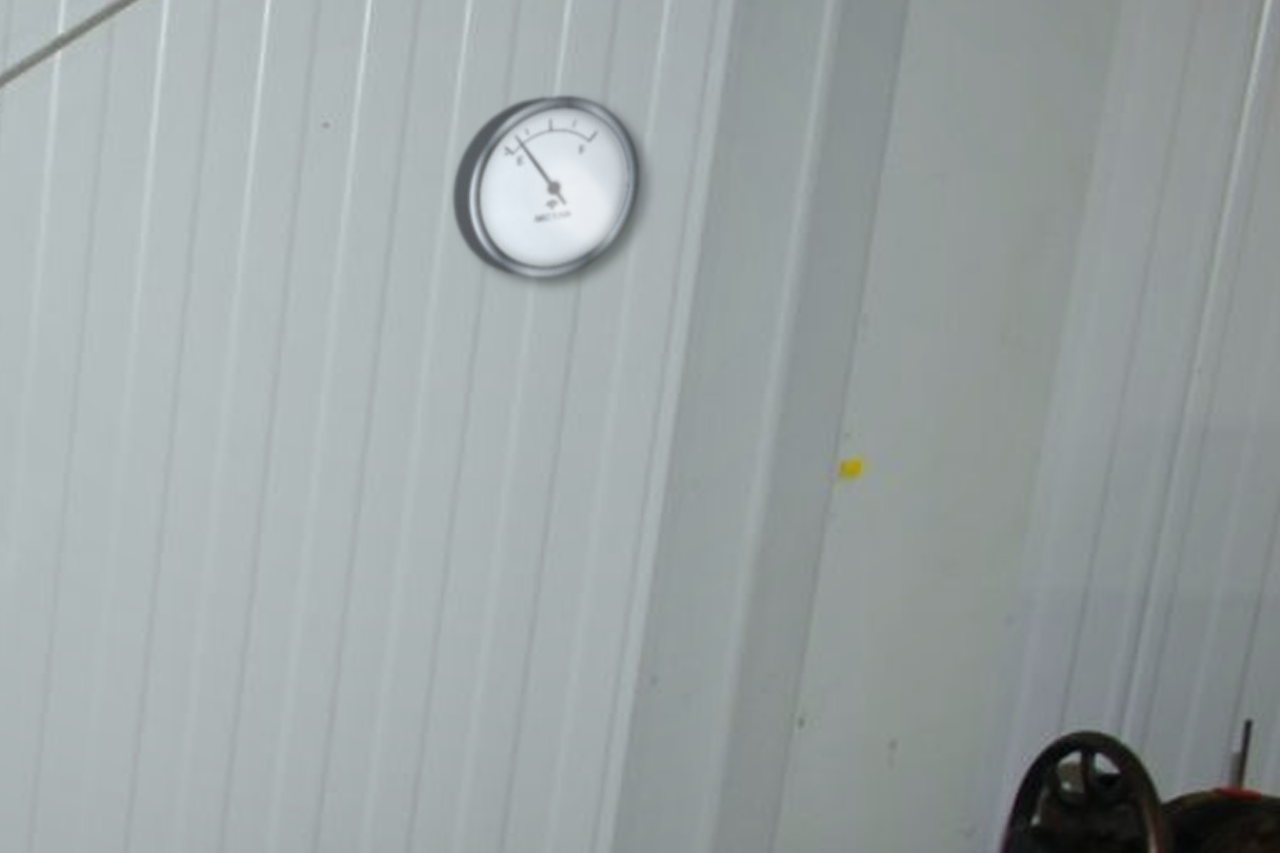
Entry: 0.125
